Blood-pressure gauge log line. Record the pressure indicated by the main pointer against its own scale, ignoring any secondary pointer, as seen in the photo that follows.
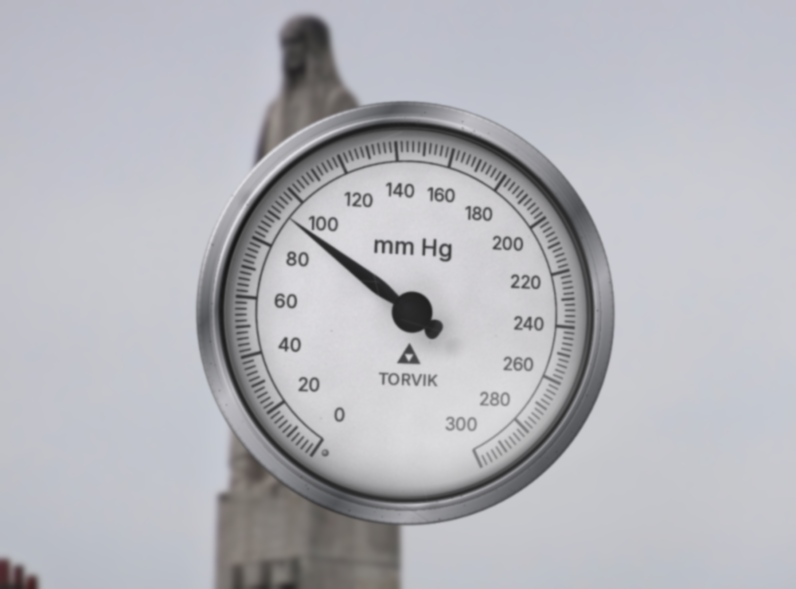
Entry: 92 mmHg
